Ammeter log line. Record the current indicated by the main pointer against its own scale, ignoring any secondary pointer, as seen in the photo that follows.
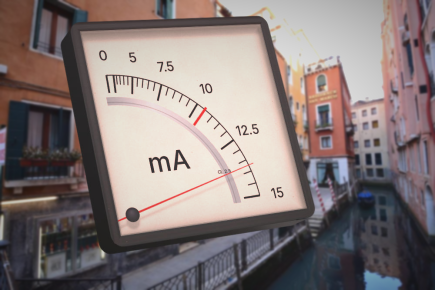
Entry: 13.75 mA
